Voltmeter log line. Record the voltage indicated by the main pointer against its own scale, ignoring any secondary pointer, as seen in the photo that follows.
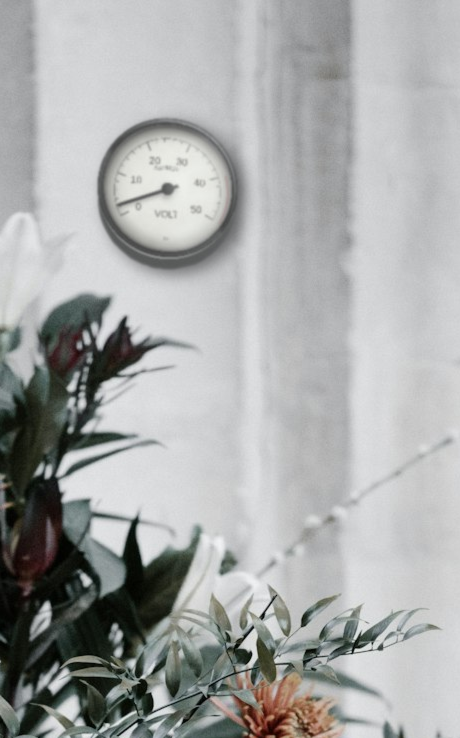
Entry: 2 V
